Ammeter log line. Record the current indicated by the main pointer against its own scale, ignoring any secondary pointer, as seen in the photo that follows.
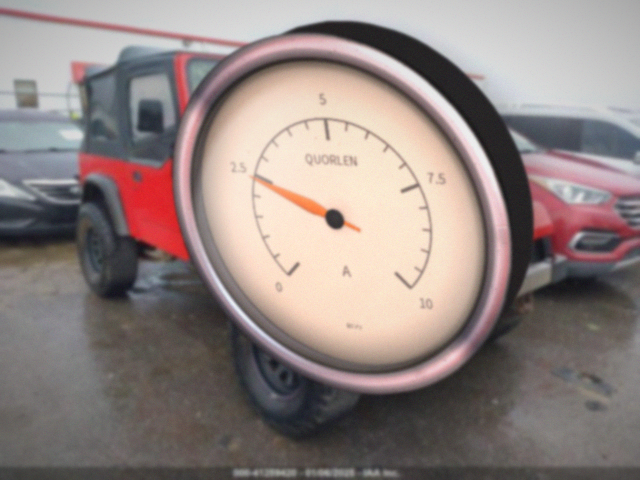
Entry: 2.5 A
